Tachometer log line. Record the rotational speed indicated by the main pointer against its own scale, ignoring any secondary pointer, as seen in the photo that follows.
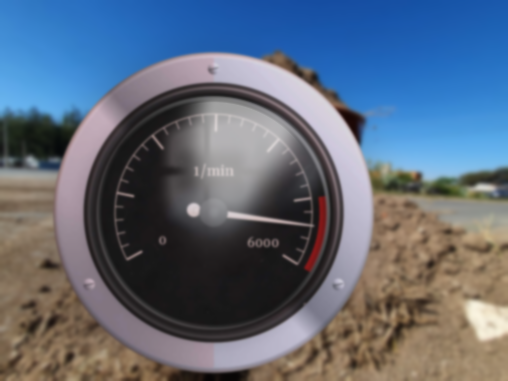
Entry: 5400 rpm
